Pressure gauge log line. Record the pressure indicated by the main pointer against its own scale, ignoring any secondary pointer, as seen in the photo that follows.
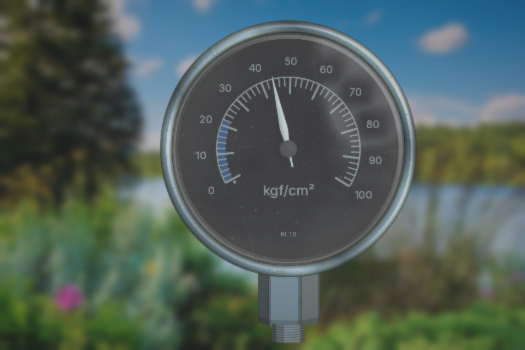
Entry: 44 kg/cm²
